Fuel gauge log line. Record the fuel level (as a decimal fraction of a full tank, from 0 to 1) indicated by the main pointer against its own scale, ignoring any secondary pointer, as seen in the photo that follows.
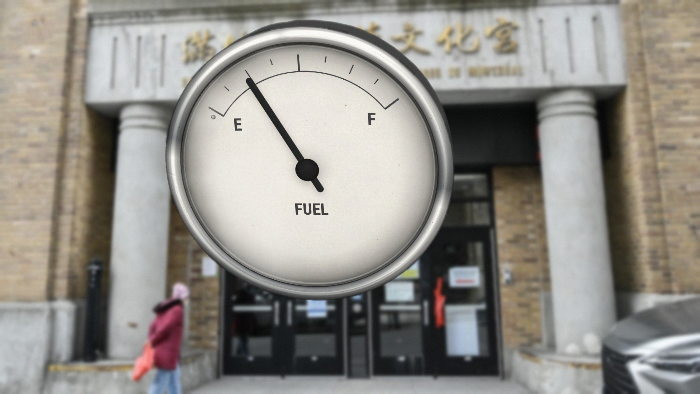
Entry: 0.25
